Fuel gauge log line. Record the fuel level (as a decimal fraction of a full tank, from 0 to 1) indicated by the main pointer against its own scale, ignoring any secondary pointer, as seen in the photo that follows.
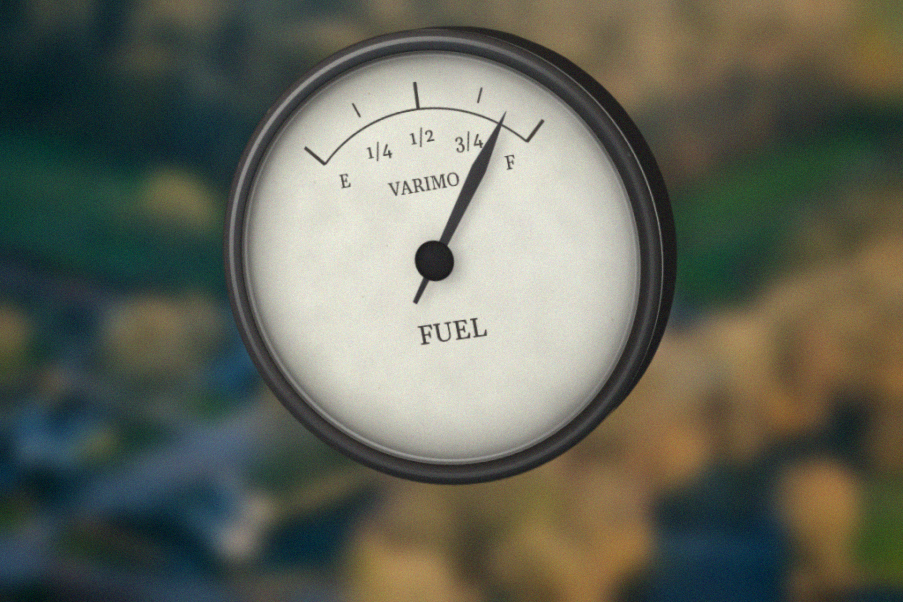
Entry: 0.875
